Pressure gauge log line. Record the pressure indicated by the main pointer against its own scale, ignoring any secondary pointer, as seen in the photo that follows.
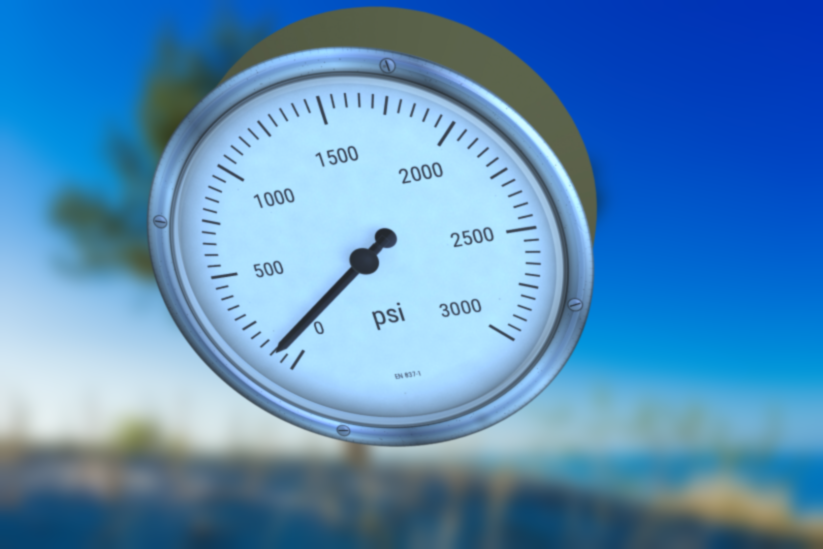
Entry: 100 psi
